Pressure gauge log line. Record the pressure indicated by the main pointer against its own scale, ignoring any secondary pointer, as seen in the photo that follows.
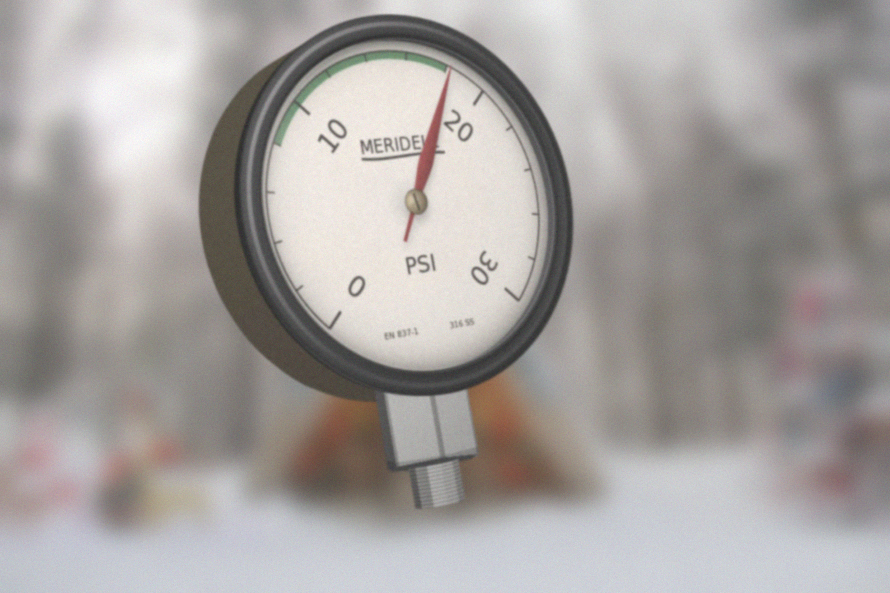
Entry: 18 psi
